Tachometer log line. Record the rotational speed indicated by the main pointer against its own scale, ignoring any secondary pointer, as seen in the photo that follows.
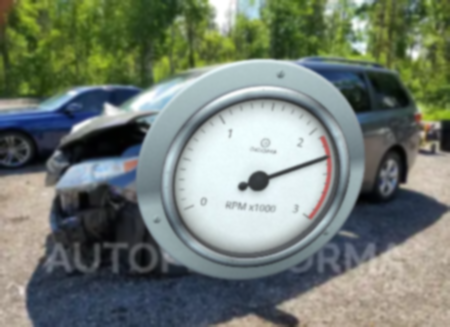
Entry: 2300 rpm
